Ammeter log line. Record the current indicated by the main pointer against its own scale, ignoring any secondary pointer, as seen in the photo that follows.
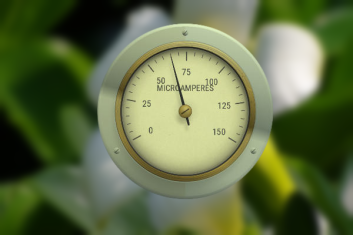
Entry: 65 µA
